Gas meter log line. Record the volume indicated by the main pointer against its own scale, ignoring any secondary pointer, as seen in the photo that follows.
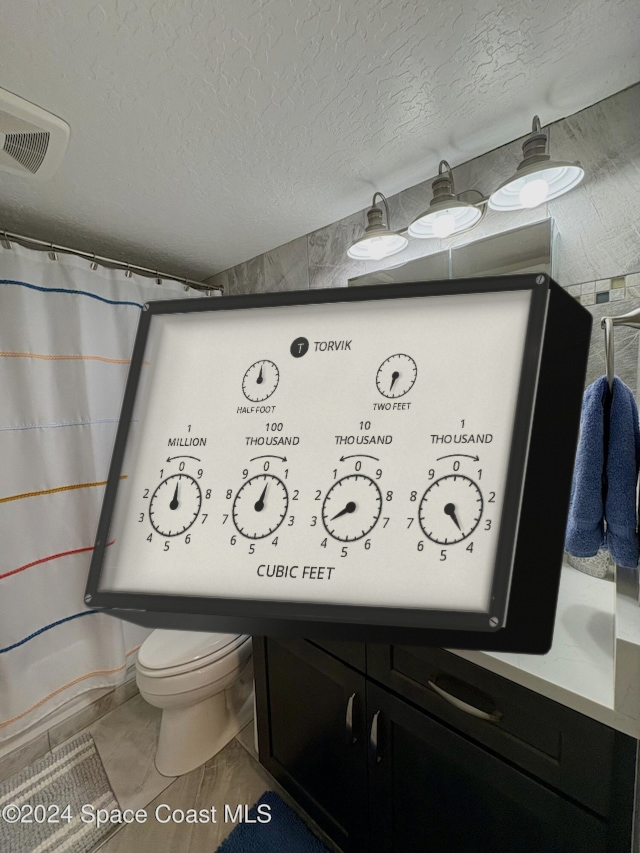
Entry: 3400 ft³
